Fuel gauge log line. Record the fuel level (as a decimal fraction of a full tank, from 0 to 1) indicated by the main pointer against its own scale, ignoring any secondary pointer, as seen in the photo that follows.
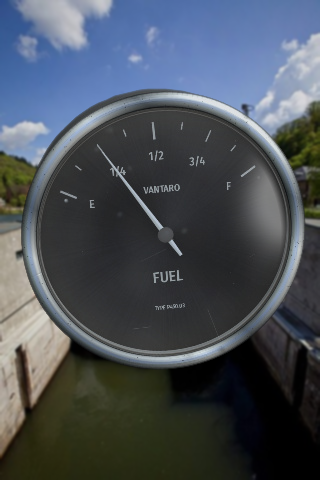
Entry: 0.25
